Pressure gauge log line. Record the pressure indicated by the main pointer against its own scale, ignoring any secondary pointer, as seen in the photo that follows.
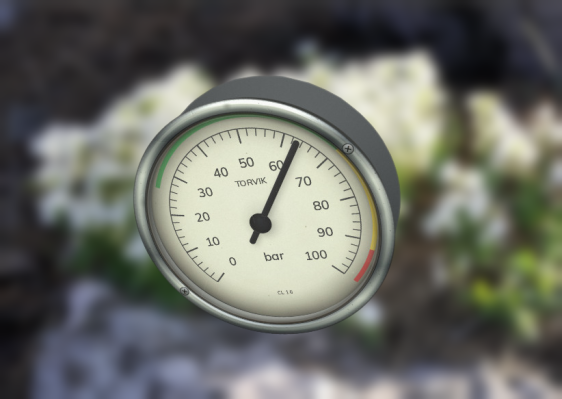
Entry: 63 bar
